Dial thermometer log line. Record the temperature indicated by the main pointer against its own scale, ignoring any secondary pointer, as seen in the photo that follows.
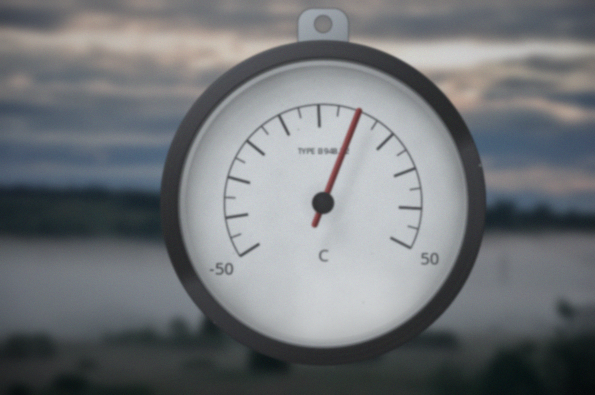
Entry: 10 °C
